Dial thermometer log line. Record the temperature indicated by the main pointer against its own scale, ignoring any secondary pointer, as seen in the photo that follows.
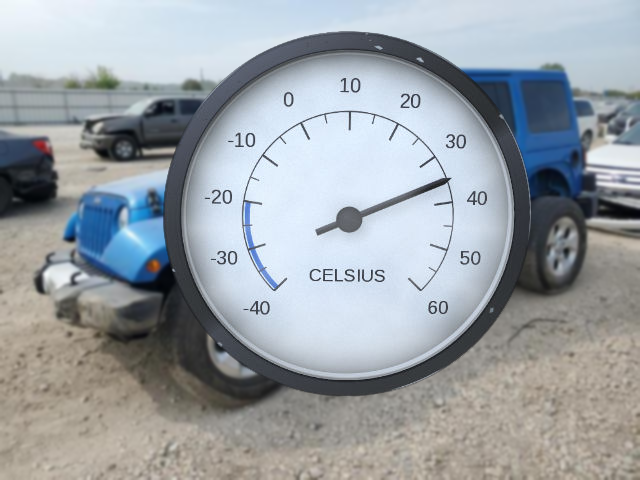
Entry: 35 °C
